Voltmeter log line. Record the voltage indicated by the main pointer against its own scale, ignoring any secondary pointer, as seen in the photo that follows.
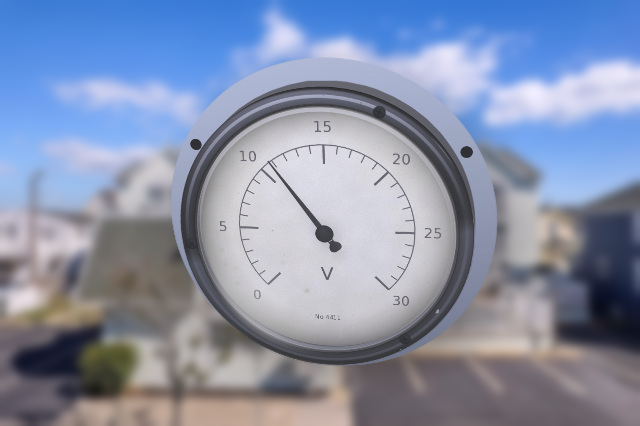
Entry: 11 V
